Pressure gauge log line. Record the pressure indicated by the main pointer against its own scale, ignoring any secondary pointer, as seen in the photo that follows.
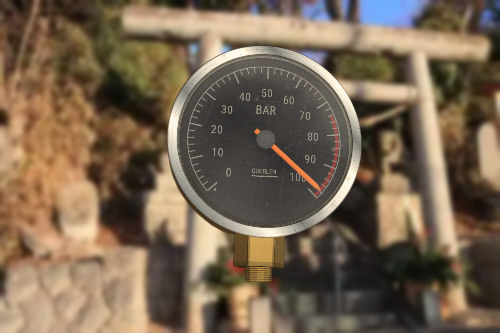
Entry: 98 bar
